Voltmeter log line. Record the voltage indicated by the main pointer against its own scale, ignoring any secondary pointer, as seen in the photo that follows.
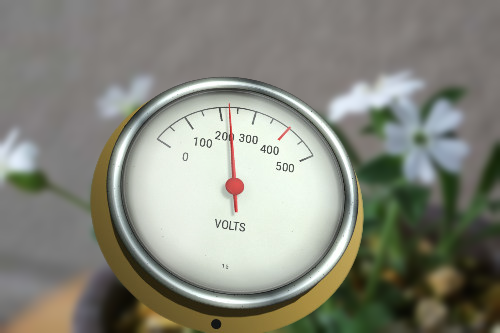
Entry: 225 V
